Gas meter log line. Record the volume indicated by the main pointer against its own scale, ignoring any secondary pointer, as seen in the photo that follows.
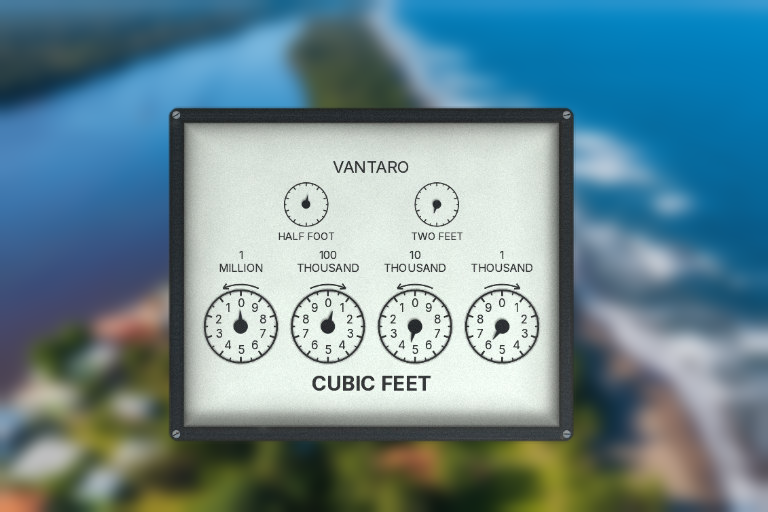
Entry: 4600 ft³
